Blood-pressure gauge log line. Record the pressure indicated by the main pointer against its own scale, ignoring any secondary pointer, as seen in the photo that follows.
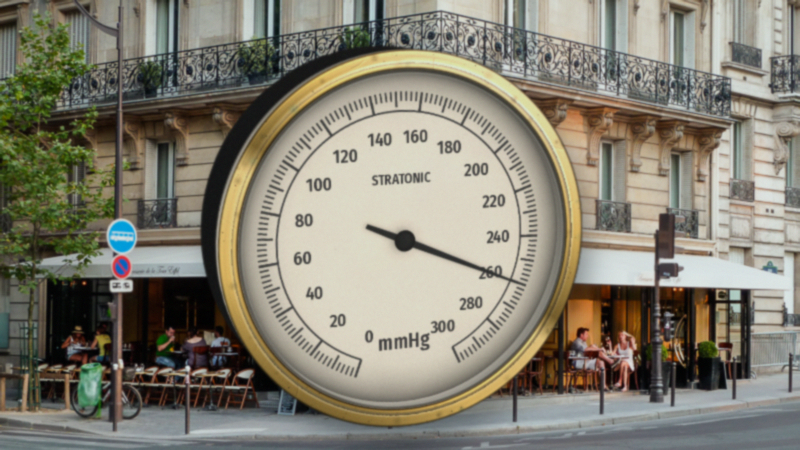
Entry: 260 mmHg
